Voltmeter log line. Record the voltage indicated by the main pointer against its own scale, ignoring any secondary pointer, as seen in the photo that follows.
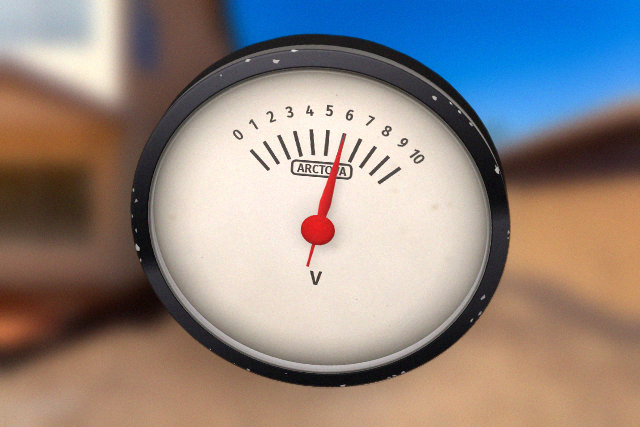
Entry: 6 V
